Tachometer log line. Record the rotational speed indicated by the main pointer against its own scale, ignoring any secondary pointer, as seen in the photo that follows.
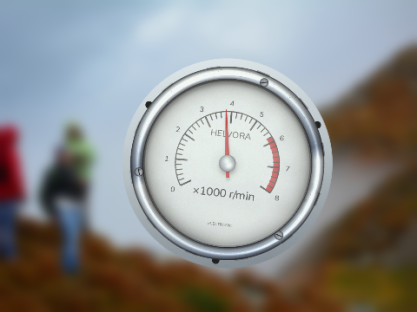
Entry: 3800 rpm
